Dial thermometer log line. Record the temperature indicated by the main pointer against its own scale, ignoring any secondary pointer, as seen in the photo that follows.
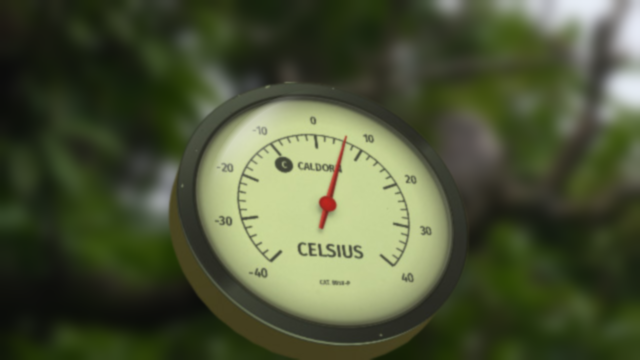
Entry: 6 °C
